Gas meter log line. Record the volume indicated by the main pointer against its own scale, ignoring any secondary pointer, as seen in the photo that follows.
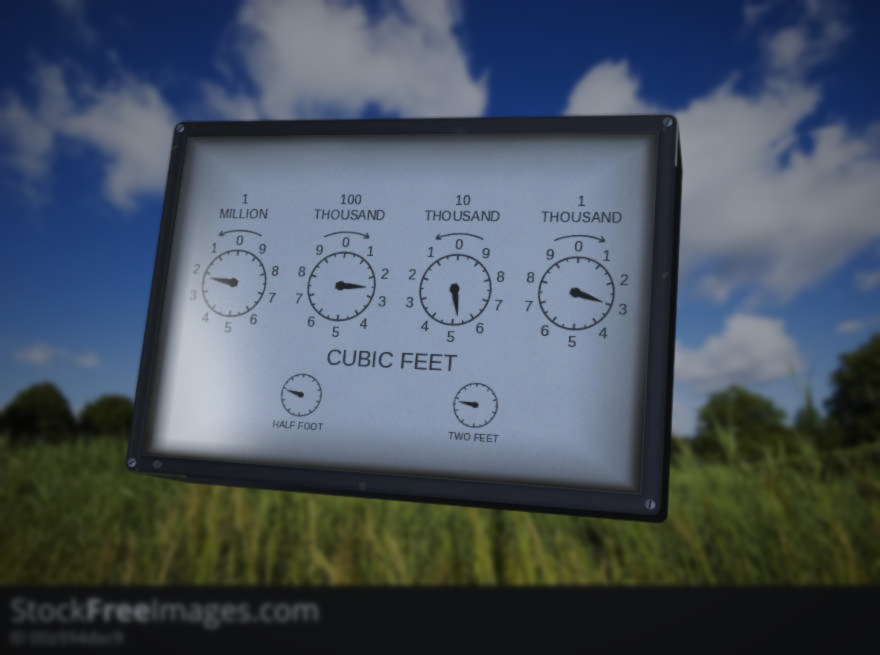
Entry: 225300 ft³
